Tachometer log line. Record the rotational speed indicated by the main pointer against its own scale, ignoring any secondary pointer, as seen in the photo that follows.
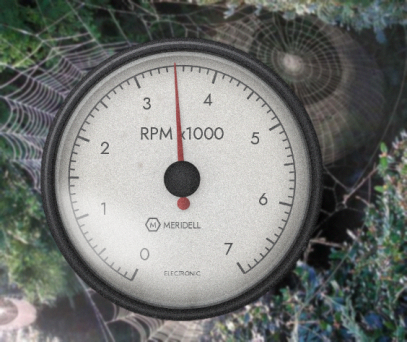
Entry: 3500 rpm
